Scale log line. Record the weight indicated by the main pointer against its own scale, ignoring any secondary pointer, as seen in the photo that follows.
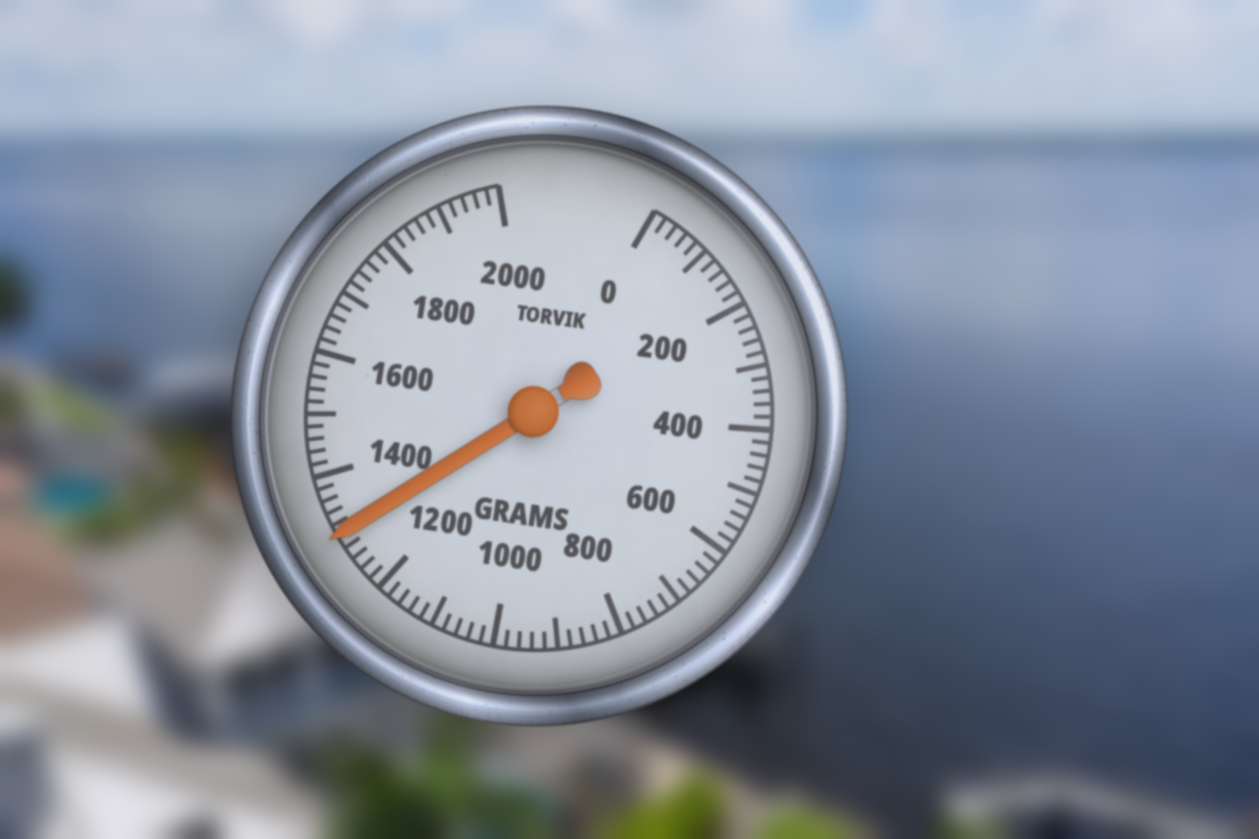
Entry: 1300 g
